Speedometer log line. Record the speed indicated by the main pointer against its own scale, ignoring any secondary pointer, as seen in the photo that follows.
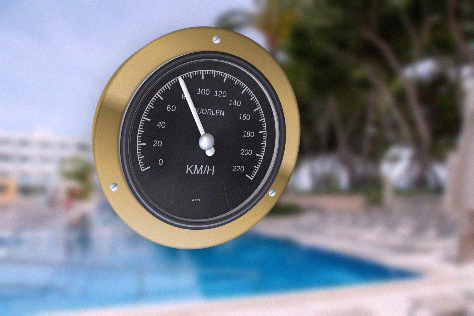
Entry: 80 km/h
